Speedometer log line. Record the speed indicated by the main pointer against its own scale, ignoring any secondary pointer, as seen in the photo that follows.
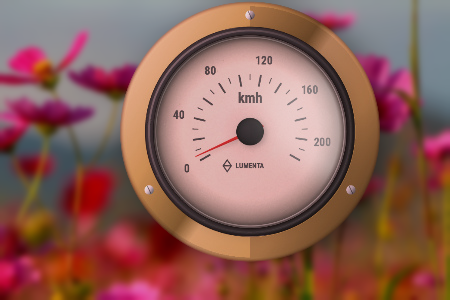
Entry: 5 km/h
